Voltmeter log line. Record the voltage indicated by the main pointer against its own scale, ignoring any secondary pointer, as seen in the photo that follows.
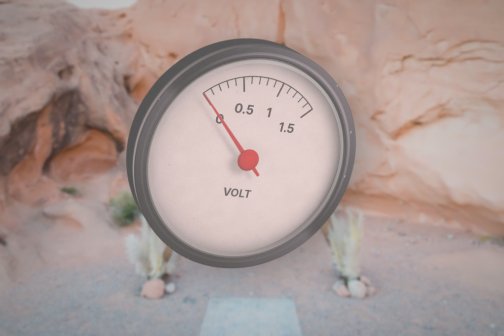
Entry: 0 V
